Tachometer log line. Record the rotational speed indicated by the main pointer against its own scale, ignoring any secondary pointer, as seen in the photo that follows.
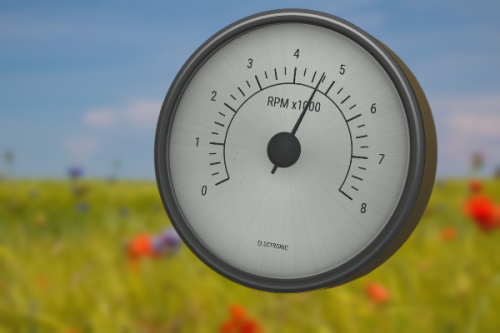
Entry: 4750 rpm
